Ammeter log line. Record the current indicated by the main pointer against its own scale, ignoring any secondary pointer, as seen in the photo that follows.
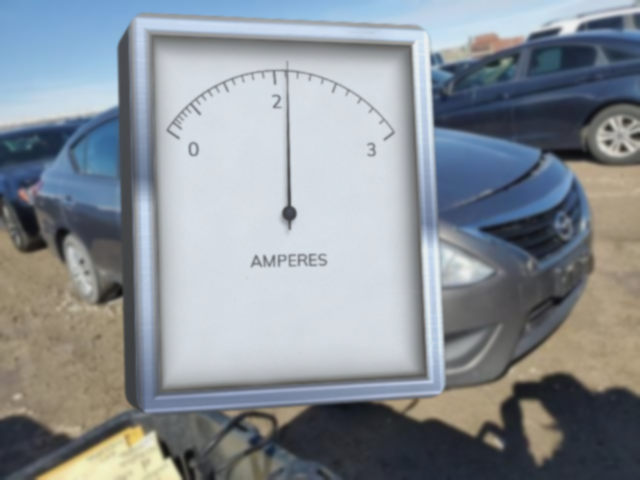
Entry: 2.1 A
